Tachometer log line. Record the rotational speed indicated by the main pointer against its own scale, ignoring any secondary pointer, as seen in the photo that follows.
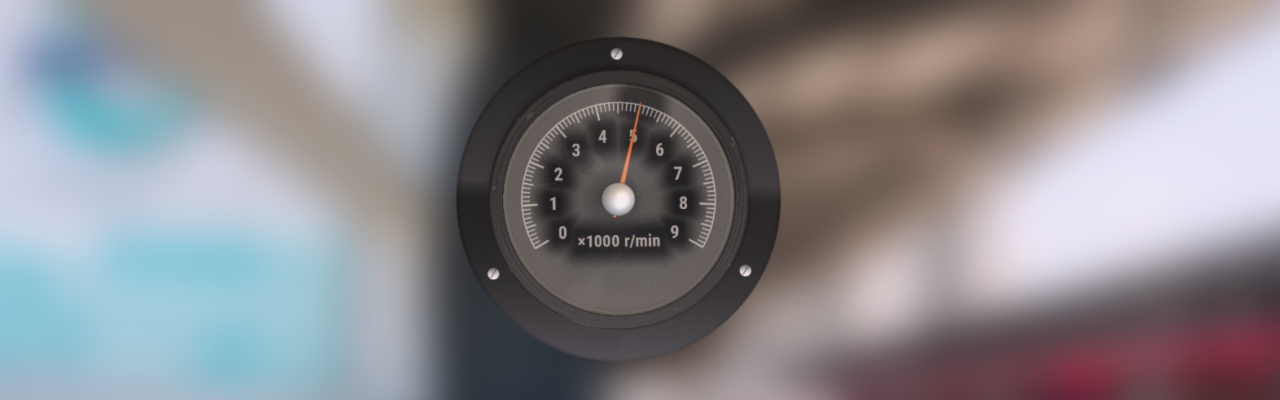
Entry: 5000 rpm
